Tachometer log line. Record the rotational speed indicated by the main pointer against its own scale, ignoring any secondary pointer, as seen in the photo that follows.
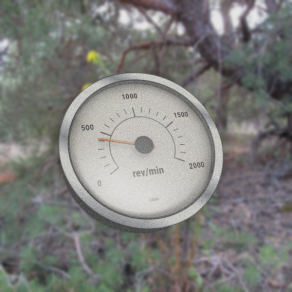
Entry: 400 rpm
